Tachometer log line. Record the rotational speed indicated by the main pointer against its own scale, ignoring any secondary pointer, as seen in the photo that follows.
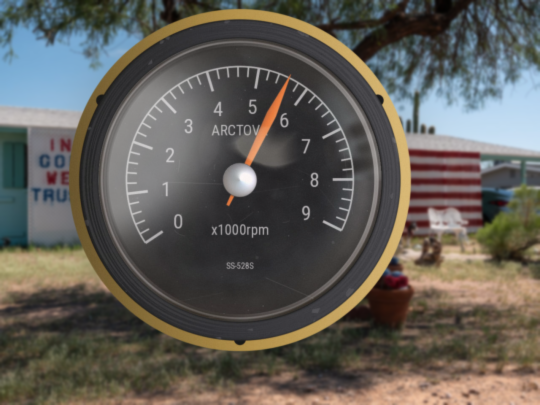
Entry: 5600 rpm
